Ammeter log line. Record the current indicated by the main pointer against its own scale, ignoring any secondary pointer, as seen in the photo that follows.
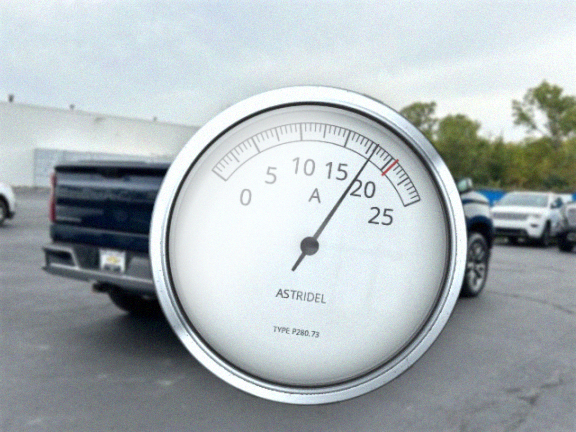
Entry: 18 A
